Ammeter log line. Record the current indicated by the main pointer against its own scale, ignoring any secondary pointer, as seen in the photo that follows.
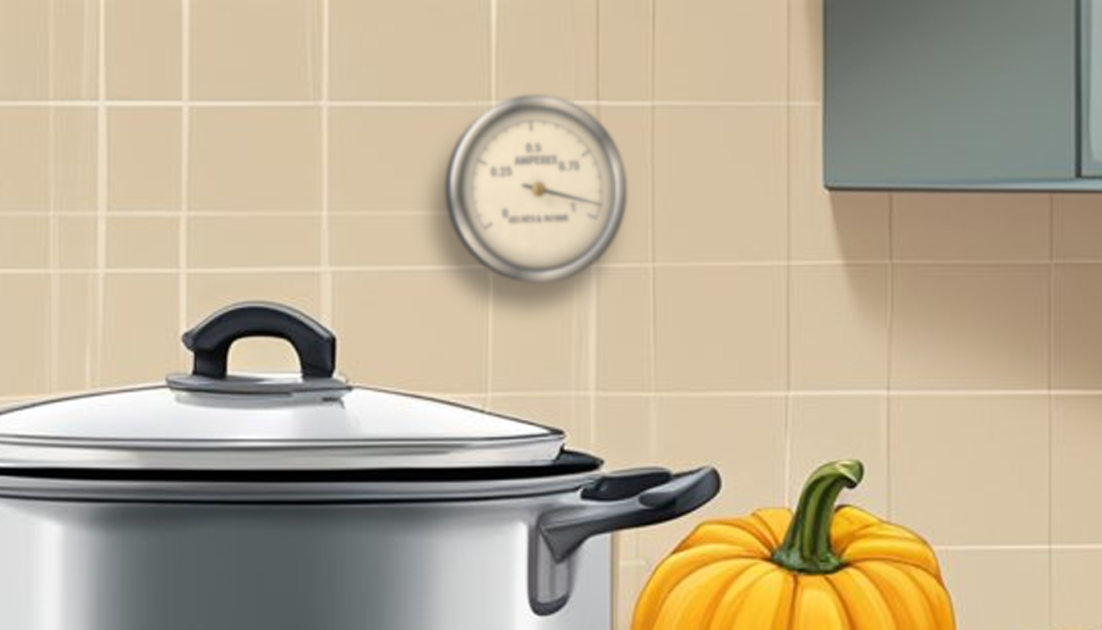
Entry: 0.95 A
